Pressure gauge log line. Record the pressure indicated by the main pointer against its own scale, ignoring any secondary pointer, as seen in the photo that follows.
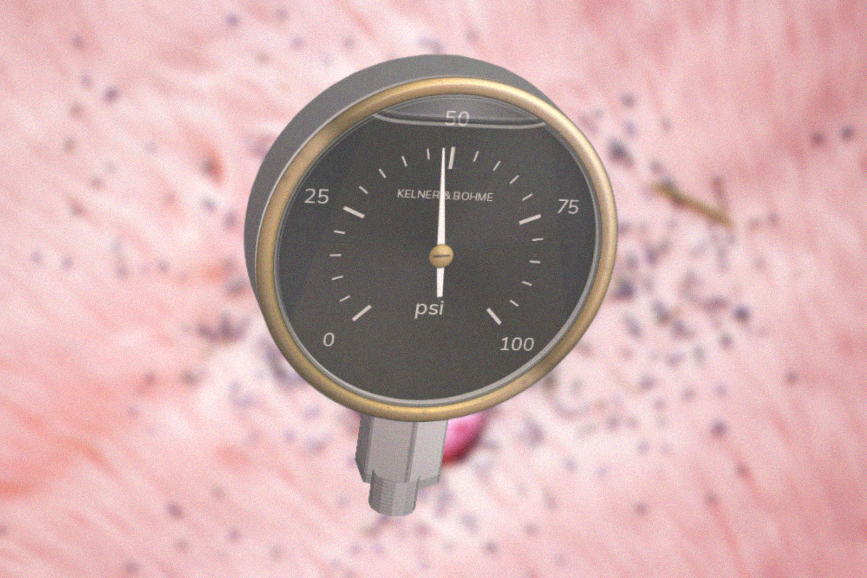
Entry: 47.5 psi
